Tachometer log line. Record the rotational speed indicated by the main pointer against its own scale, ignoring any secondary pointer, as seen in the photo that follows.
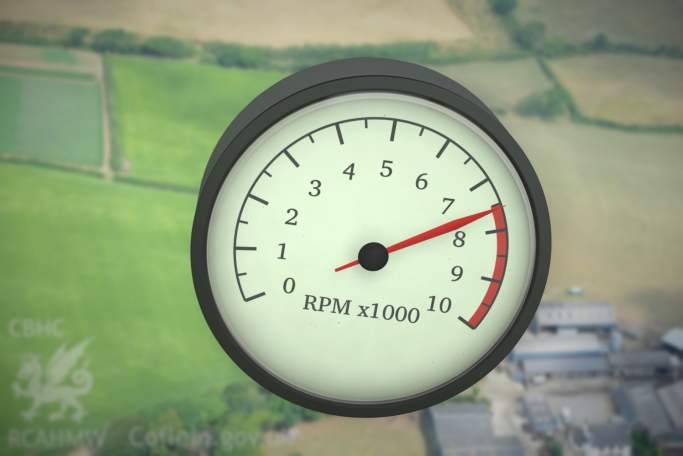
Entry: 7500 rpm
